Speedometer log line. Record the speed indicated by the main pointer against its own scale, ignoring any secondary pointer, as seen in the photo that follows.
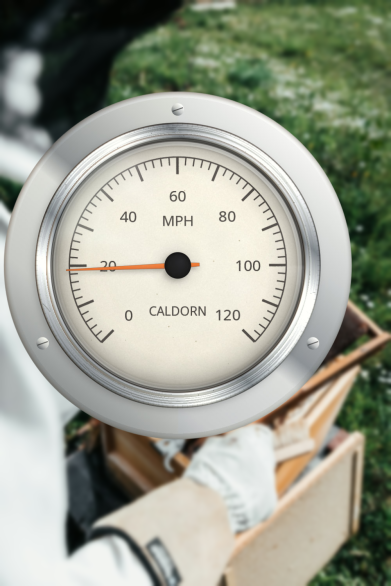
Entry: 19 mph
